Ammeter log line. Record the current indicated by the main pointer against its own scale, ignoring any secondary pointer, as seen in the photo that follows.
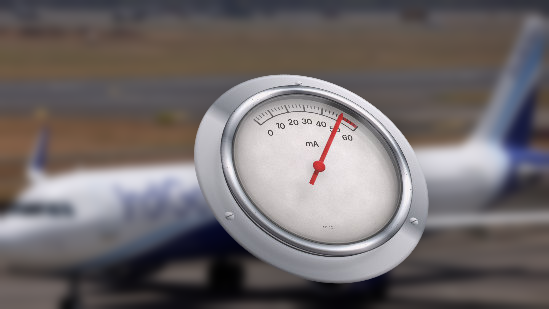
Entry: 50 mA
